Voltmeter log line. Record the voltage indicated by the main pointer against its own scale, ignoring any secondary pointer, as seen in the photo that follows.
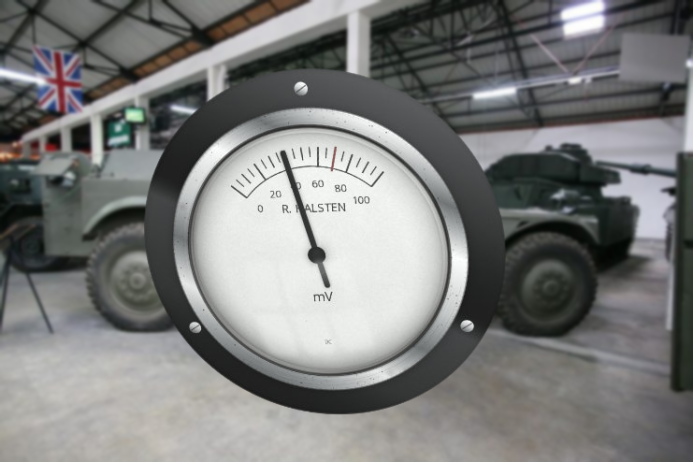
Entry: 40 mV
